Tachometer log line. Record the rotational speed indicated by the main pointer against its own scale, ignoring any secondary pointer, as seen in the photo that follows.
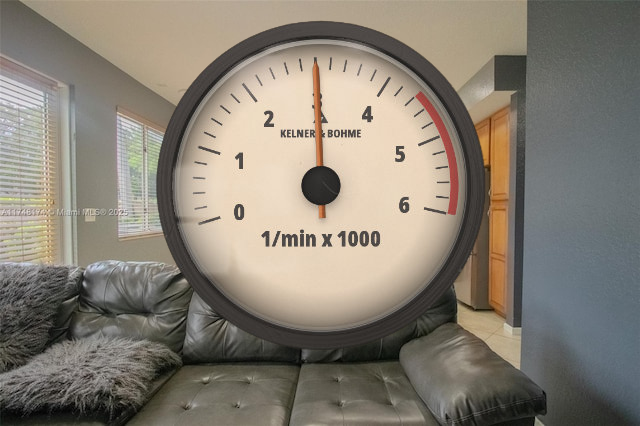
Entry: 3000 rpm
